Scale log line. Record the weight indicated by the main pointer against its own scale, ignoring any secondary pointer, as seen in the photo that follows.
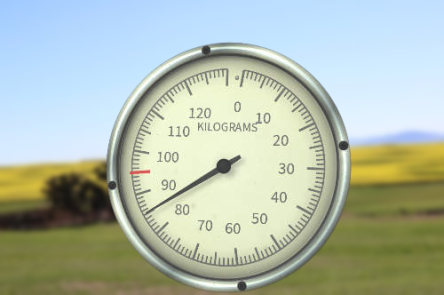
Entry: 85 kg
